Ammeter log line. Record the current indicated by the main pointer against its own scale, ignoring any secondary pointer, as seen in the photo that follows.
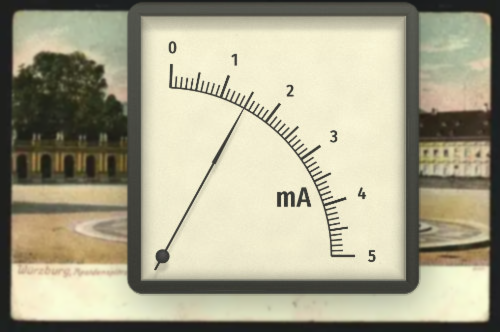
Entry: 1.5 mA
